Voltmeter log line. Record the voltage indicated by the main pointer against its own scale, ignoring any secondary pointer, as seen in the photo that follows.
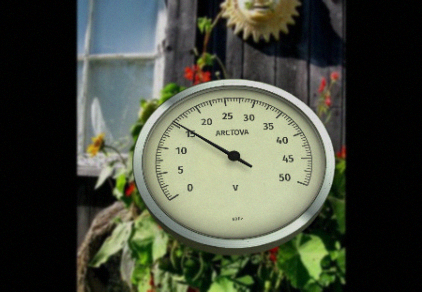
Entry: 15 V
